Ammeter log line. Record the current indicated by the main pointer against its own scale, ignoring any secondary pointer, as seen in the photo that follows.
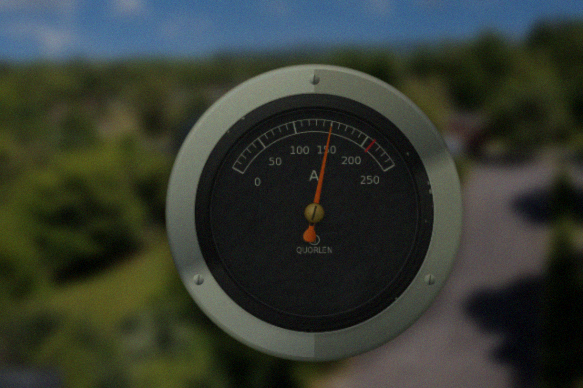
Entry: 150 A
